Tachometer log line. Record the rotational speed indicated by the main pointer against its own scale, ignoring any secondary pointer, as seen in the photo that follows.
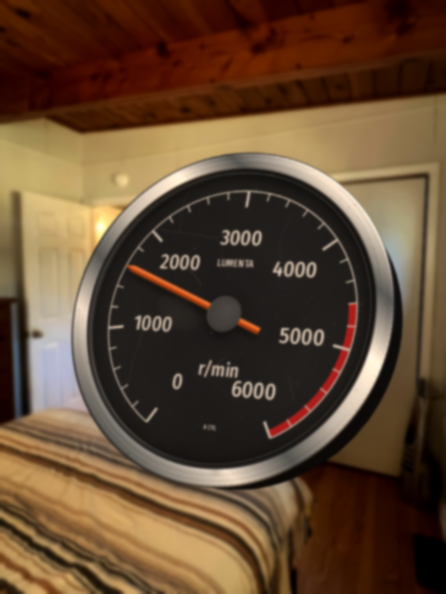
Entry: 1600 rpm
